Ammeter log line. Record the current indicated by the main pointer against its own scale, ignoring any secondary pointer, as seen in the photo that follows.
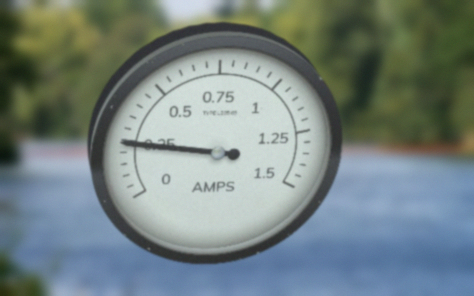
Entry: 0.25 A
